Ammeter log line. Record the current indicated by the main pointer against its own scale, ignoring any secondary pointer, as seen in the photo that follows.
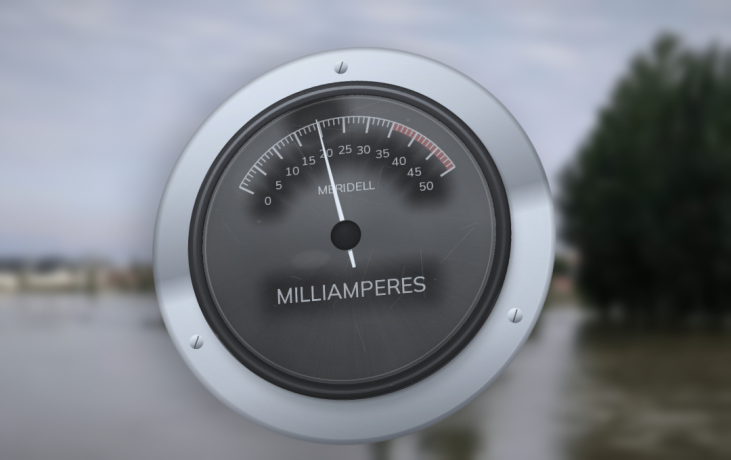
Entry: 20 mA
